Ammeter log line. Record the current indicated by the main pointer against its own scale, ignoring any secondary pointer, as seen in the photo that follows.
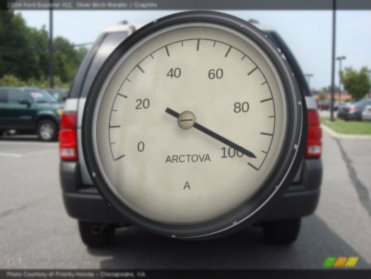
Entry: 97.5 A
